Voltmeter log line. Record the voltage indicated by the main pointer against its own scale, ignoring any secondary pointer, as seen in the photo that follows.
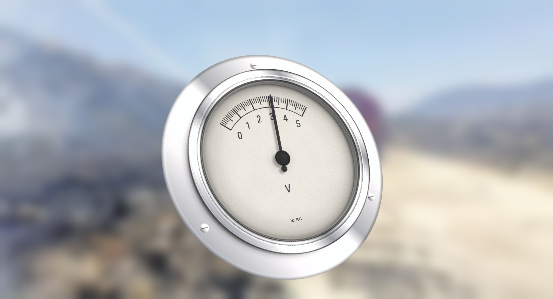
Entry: 3 V
